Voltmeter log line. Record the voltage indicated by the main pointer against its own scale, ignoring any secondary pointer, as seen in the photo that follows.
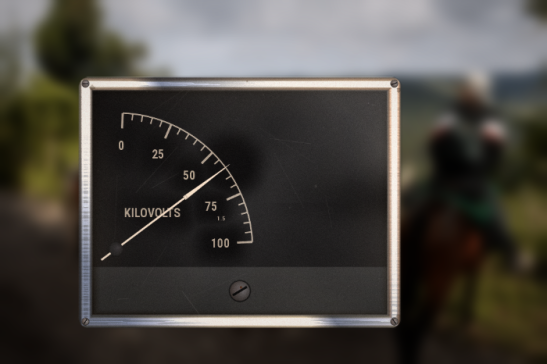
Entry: 60 kV
